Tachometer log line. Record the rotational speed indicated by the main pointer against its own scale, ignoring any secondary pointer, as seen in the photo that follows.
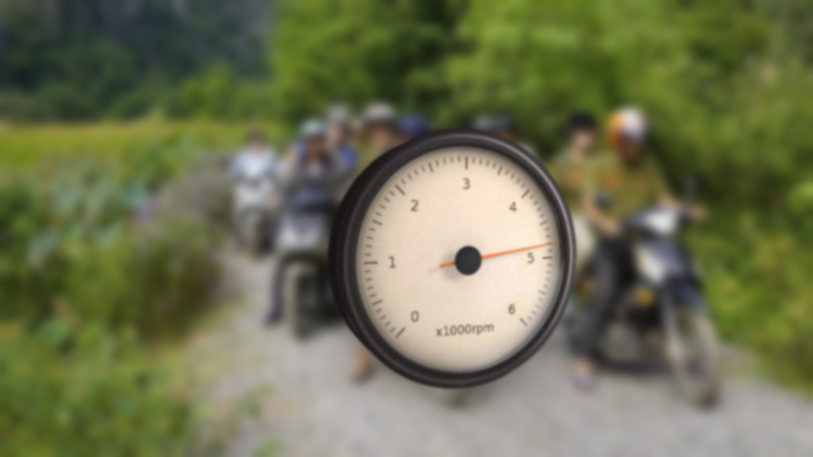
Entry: 4800 rpm
